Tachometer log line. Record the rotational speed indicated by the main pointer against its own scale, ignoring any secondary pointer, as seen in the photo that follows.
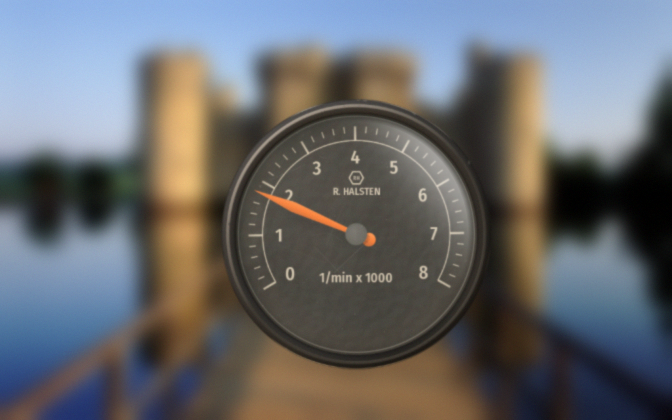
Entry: 1800 rpm
